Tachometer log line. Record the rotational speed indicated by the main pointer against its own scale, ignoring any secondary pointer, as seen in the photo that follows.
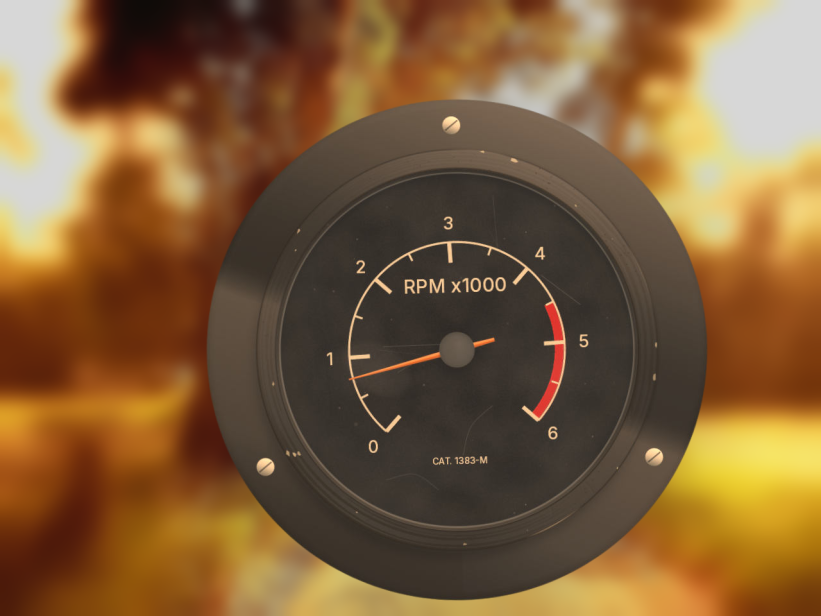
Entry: 750 rpm
